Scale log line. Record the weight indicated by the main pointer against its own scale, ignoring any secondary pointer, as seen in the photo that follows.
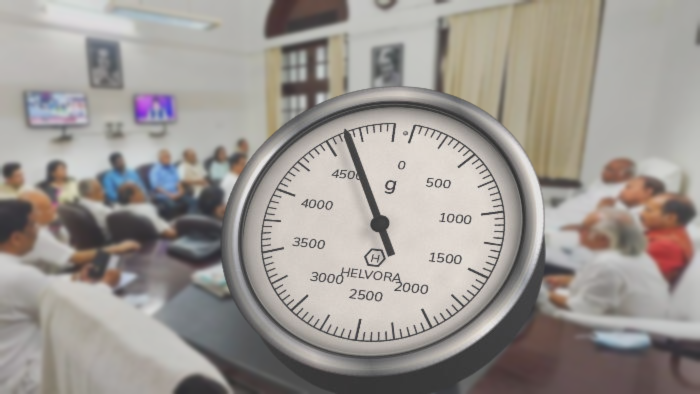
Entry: 4650 g
